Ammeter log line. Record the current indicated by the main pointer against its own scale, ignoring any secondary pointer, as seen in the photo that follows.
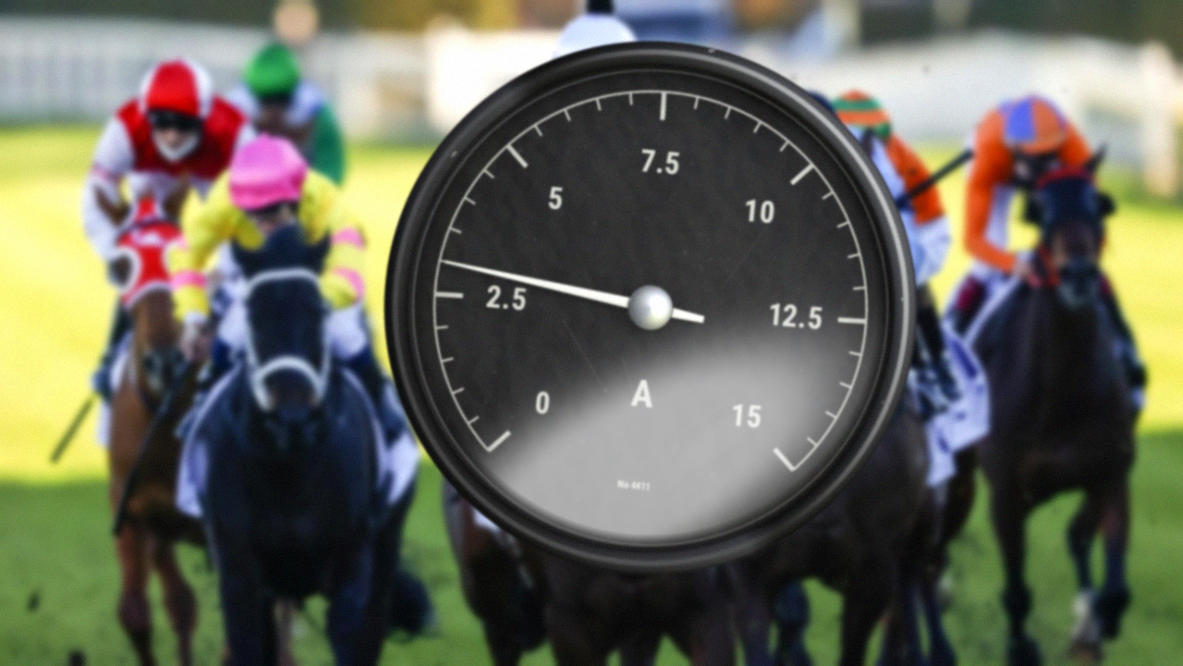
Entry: 3 A
